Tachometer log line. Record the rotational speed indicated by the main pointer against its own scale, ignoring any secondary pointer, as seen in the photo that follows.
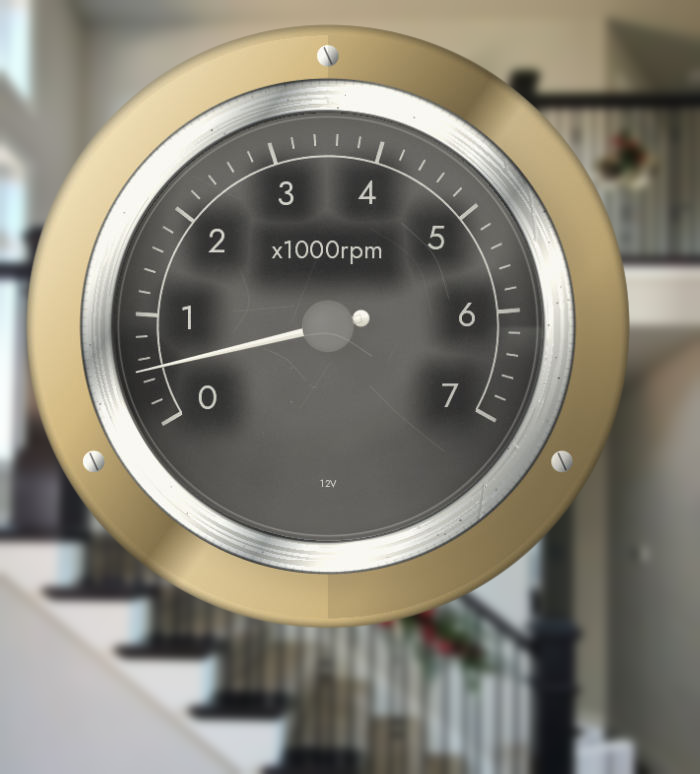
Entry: 500 rpm
